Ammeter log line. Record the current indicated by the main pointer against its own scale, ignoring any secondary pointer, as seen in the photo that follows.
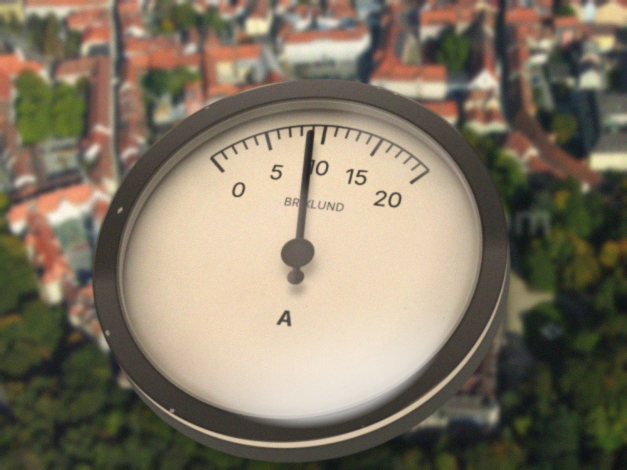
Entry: 9 A
